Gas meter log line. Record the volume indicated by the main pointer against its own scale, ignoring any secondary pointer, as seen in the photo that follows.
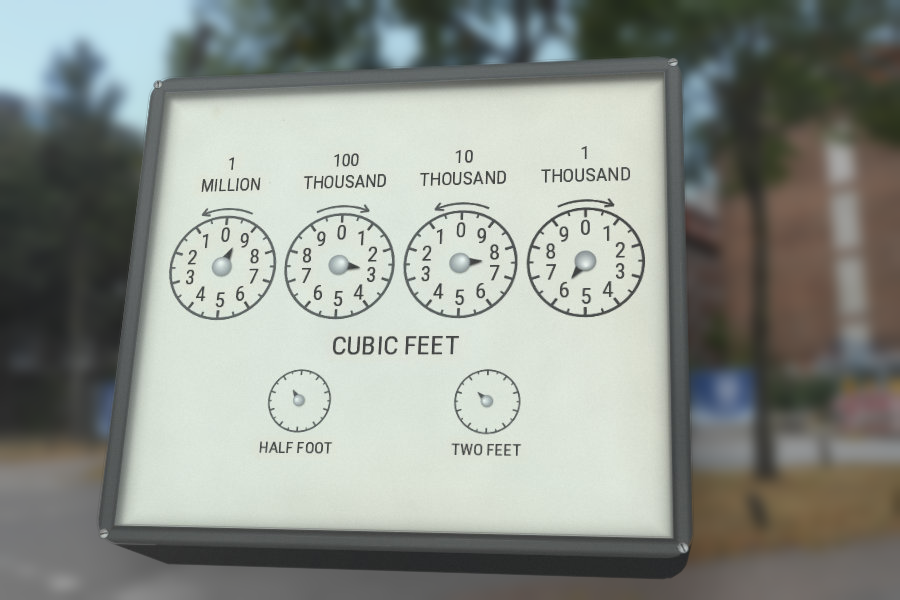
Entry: 927600 ft³
